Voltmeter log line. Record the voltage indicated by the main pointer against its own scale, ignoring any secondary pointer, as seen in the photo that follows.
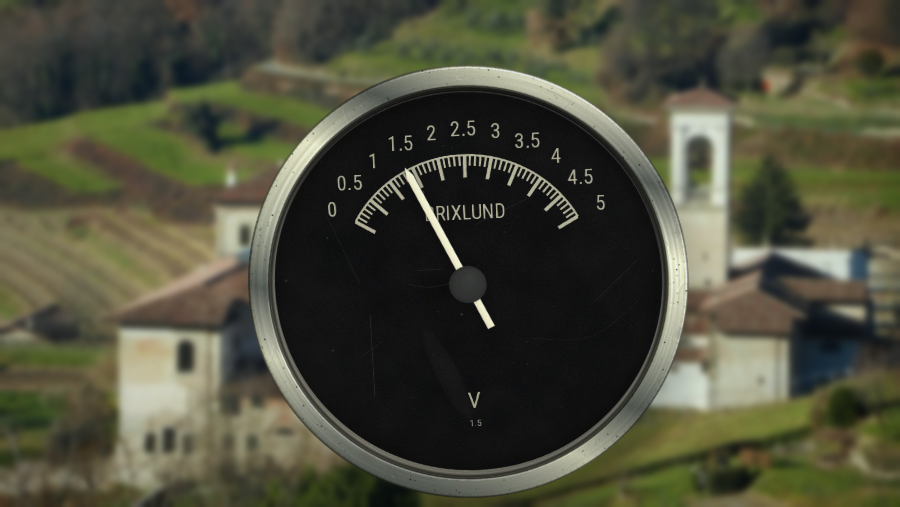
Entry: 1.4 V
